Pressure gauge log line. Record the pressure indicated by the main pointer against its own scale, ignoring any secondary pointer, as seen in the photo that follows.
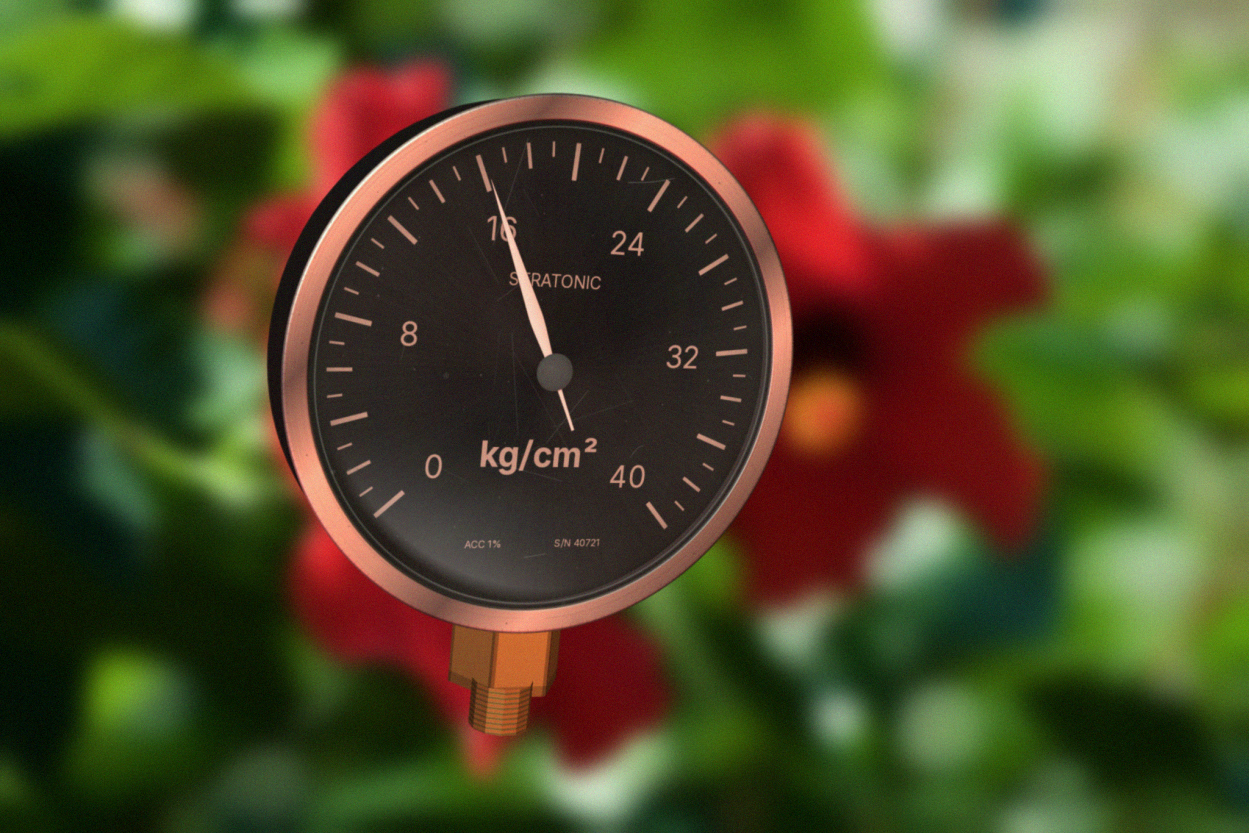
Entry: 16 kg/cm²
